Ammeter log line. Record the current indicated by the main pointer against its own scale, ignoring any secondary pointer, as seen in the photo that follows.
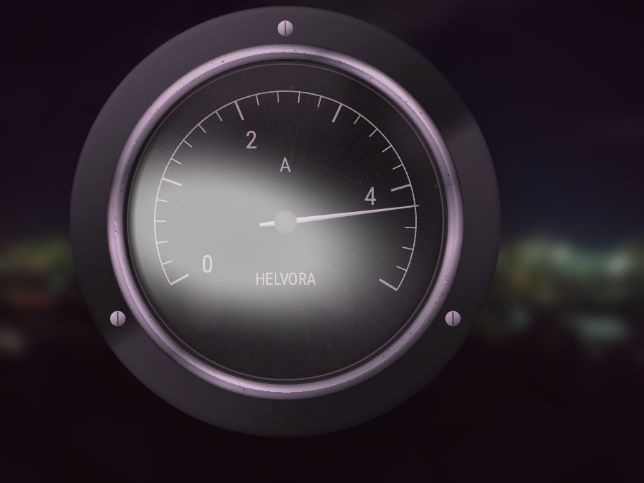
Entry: 4.2 A
